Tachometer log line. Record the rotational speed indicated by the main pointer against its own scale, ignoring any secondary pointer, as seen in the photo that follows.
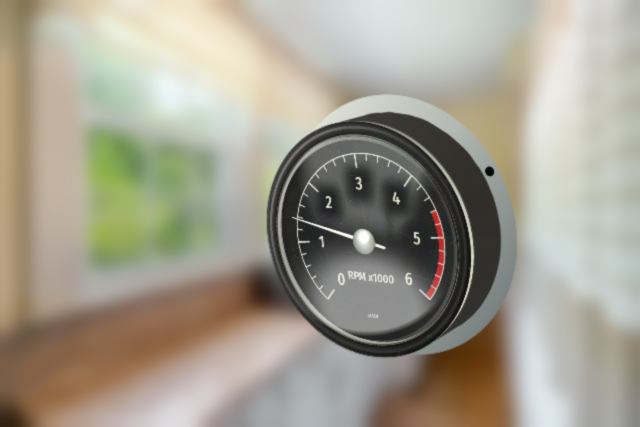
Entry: 1400 rpm
